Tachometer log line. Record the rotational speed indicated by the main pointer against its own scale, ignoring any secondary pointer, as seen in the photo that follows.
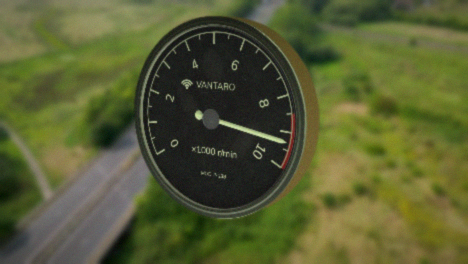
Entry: 9250 rpm
